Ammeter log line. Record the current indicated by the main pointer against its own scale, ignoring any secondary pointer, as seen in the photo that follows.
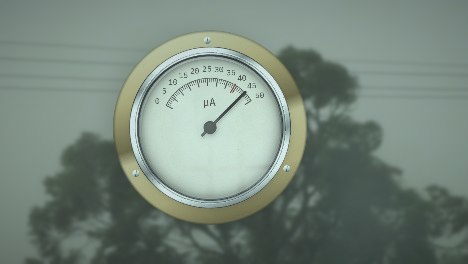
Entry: 45 µA
